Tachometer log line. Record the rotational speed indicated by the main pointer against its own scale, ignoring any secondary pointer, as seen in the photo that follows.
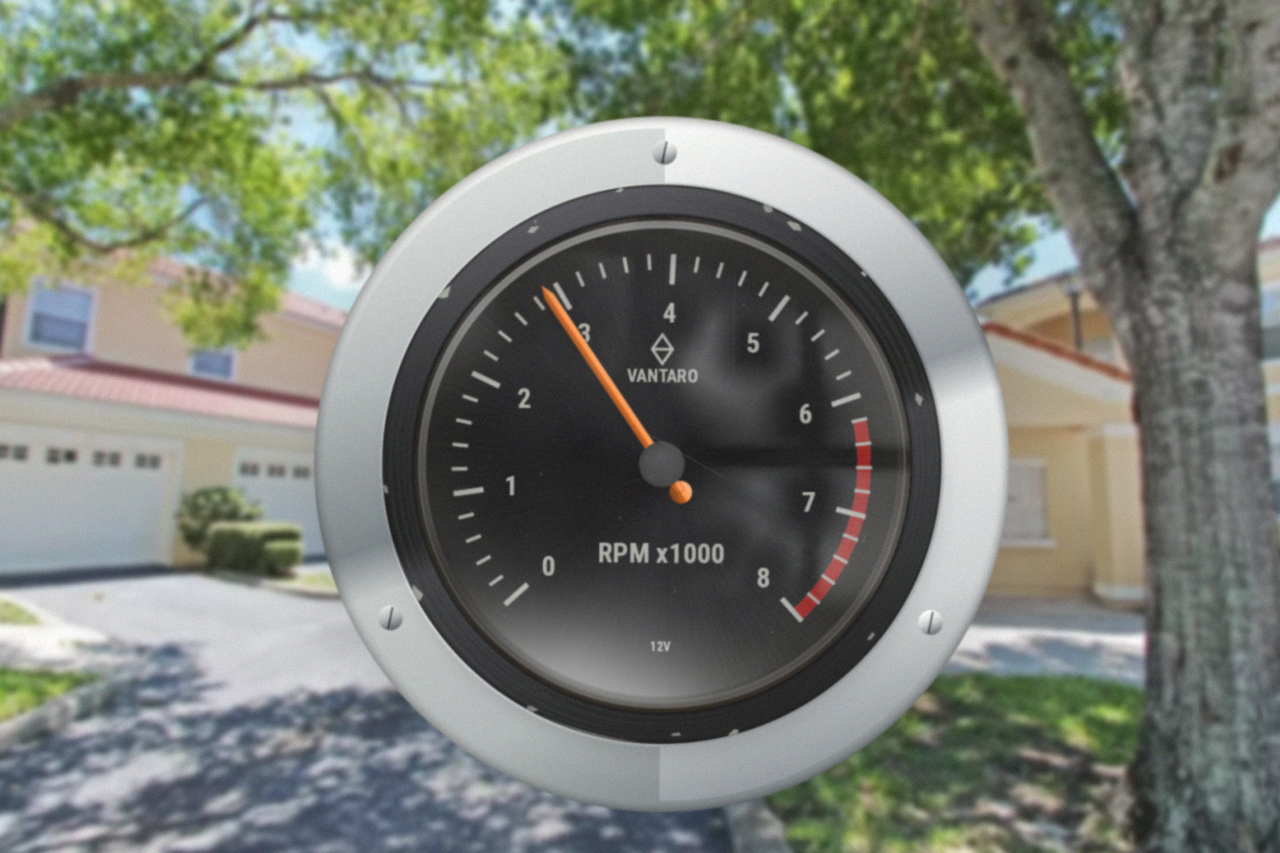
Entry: 2900 rpm
